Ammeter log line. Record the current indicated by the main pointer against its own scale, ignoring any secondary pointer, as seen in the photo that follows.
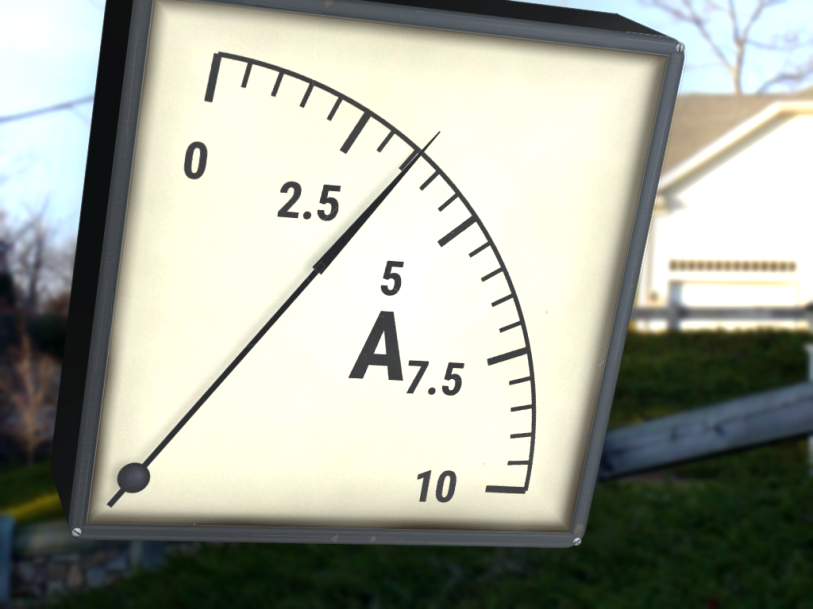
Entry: 3.5 A
